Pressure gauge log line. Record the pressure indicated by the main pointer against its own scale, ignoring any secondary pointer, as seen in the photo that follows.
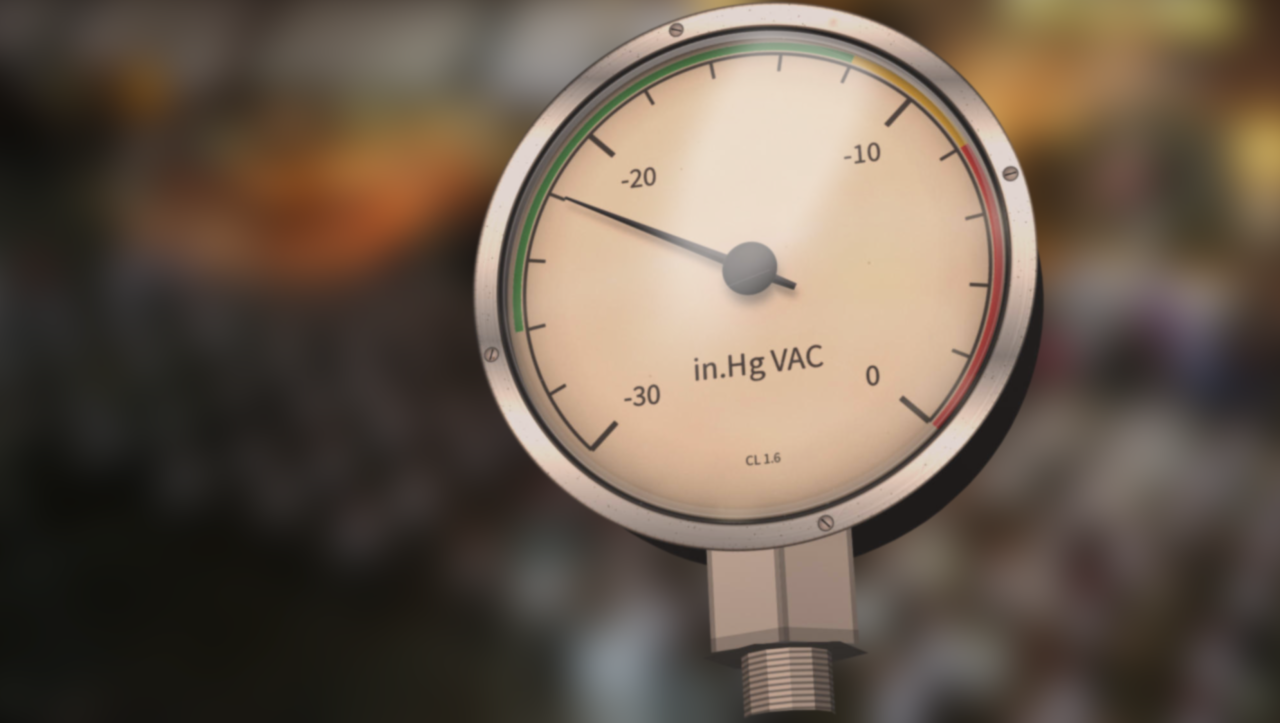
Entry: -22 inHg
